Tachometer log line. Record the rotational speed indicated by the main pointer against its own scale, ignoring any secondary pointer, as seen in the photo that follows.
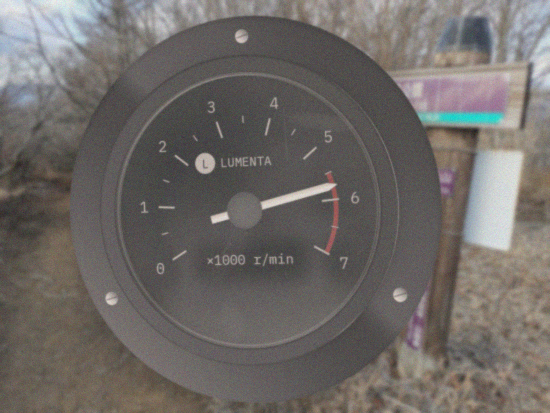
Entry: 5750 rpm
